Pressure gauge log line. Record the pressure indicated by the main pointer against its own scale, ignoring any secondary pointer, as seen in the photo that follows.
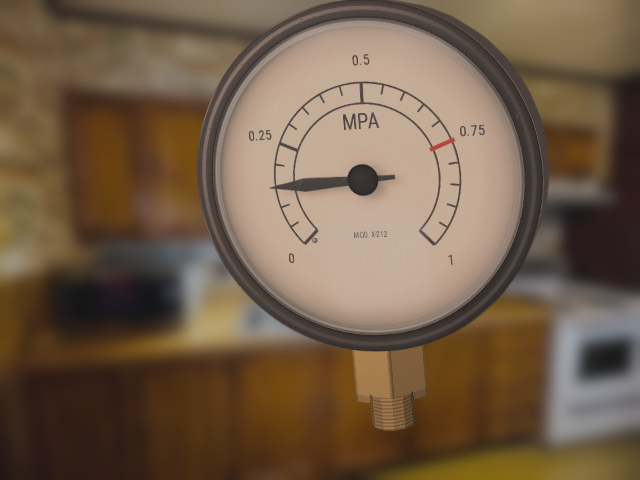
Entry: 0.15 MPa
